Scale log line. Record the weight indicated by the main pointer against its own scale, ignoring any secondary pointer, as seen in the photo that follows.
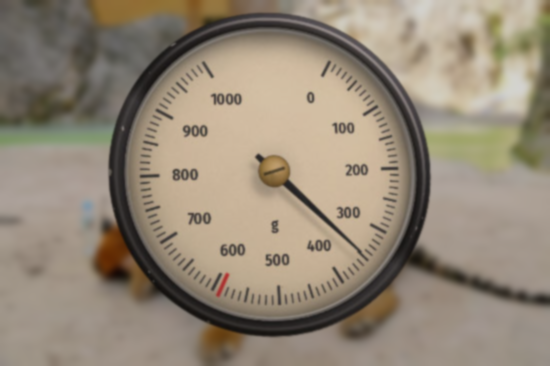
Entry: 350 g
